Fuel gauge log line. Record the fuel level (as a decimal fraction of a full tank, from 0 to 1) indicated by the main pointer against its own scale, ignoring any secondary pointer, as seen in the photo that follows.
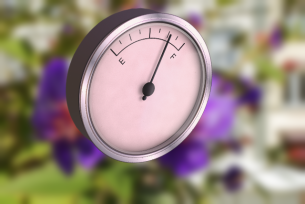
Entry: 0.75
